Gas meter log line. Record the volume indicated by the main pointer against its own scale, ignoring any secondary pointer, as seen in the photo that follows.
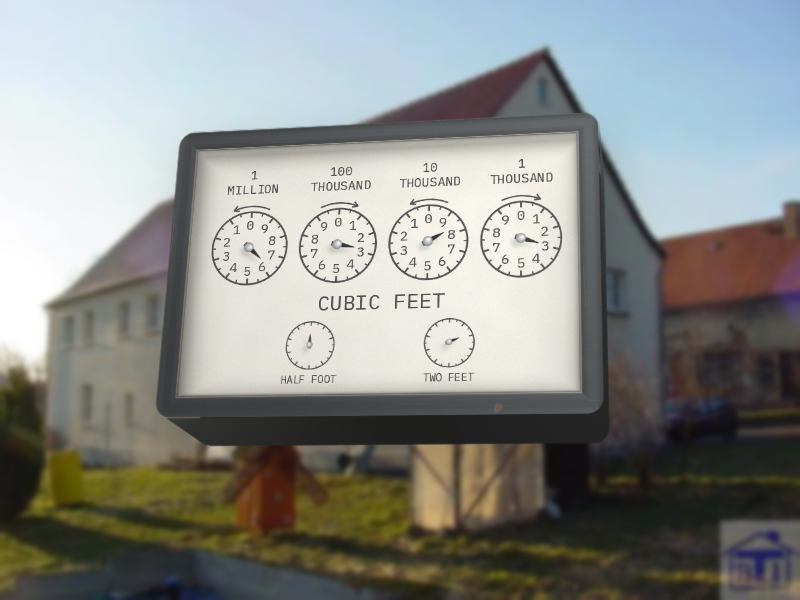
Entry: 628300 ft³
